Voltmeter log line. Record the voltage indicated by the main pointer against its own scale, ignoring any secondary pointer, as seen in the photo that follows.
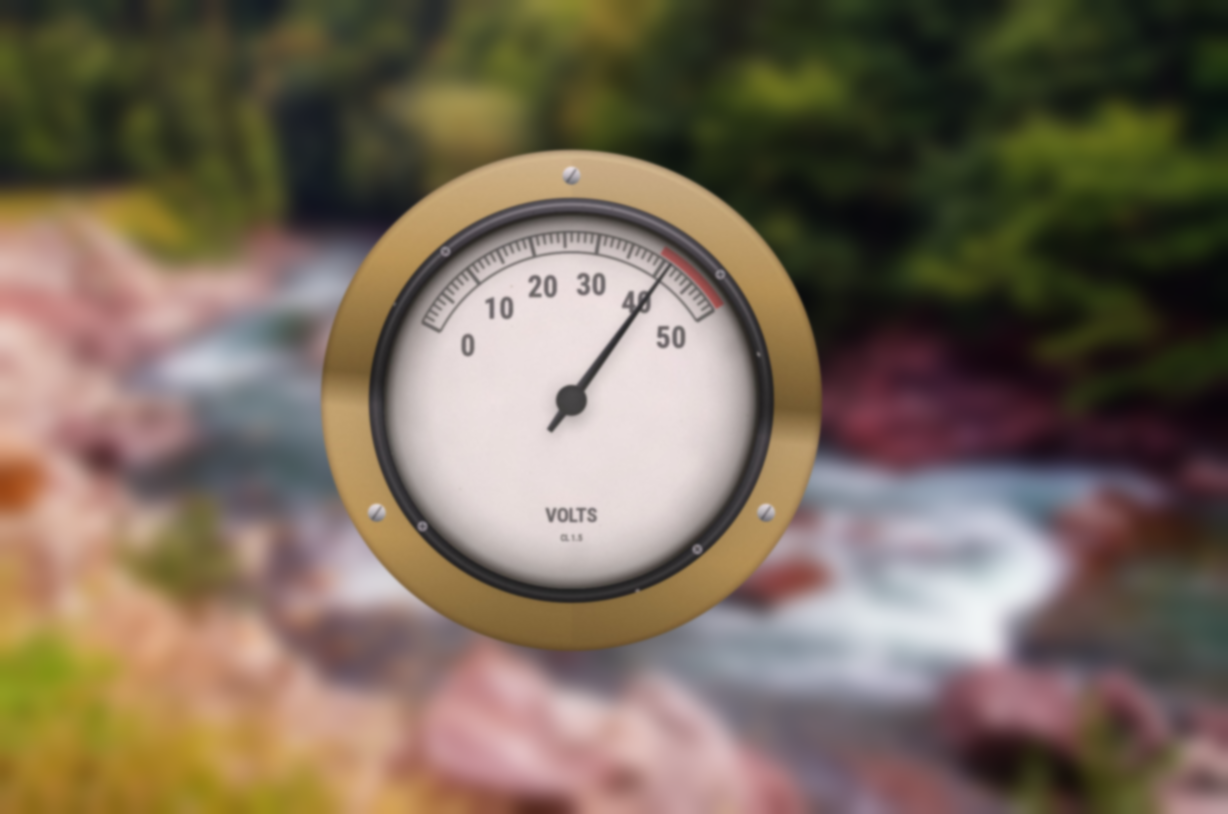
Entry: 41 V
